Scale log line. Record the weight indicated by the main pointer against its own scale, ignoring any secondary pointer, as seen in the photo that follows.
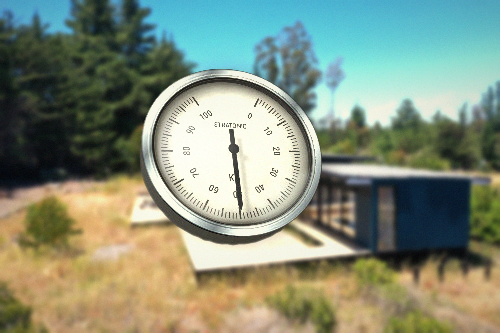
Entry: 50 kg
